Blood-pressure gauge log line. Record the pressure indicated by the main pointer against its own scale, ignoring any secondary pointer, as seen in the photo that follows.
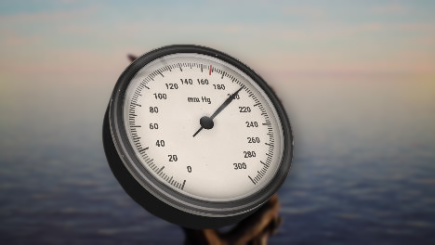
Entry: 200 mmHg
